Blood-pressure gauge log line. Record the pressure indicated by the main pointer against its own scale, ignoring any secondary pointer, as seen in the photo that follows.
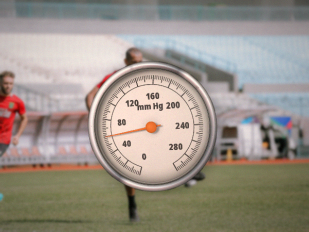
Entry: 60 mmHg
